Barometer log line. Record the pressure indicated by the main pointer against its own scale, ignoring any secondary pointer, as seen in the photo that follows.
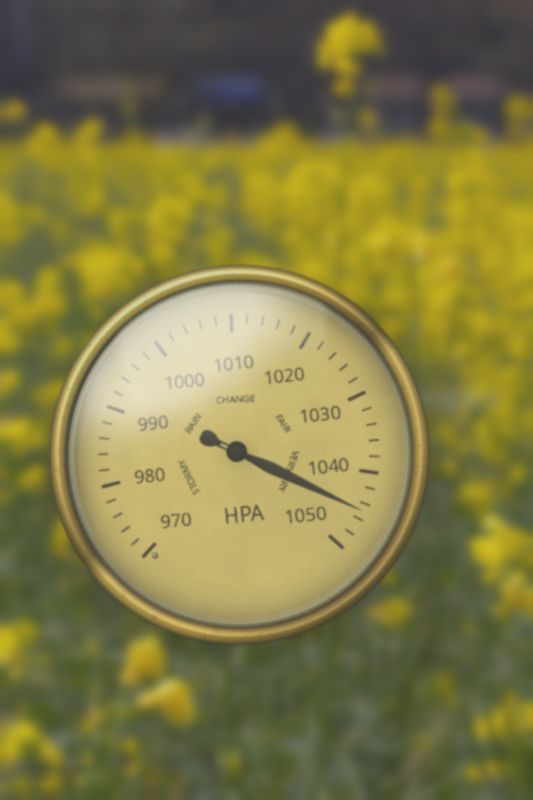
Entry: 1045 hPa
